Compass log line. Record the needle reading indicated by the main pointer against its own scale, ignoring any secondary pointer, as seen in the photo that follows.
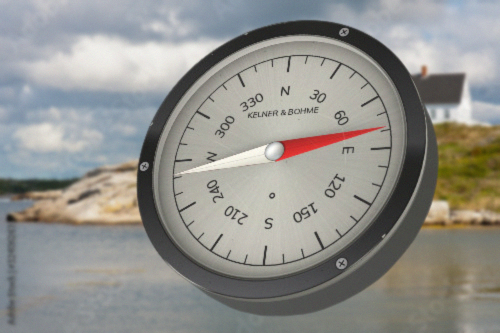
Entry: 80 °
